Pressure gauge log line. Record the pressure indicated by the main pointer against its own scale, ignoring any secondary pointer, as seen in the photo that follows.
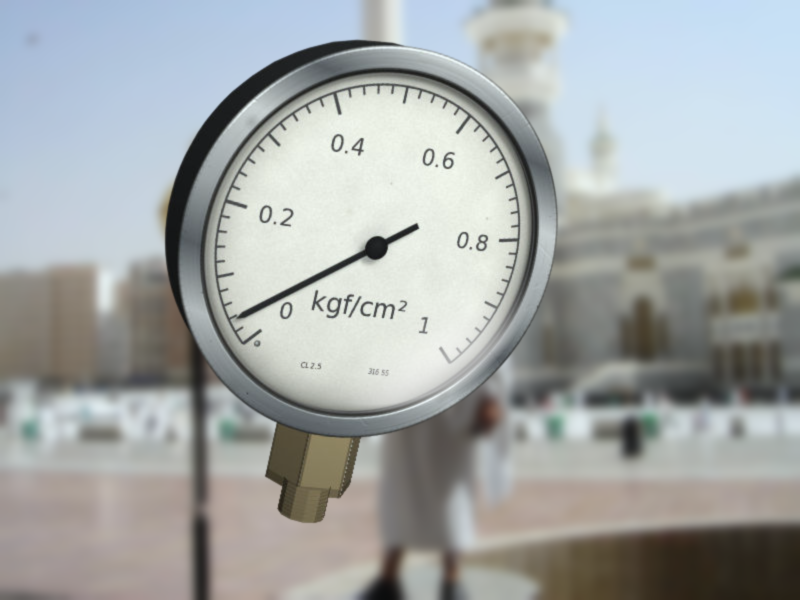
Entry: 0.04 kg/cm²
